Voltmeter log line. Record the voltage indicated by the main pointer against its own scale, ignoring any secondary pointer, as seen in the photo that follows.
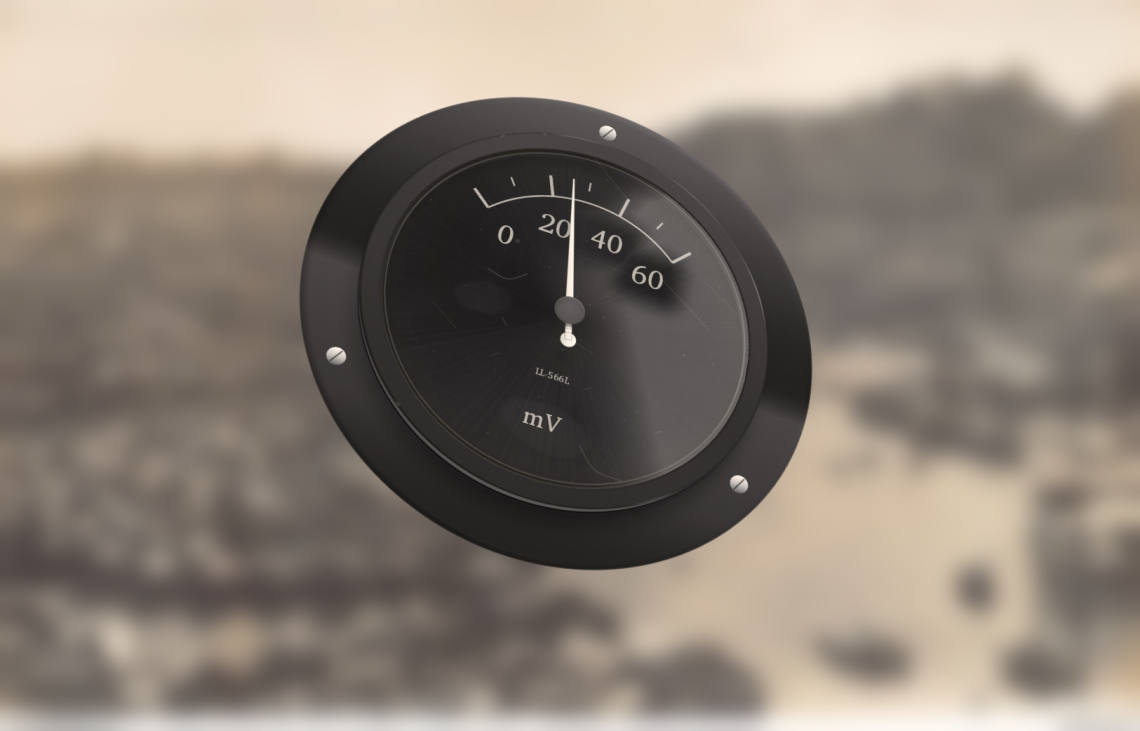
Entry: 25 mV
